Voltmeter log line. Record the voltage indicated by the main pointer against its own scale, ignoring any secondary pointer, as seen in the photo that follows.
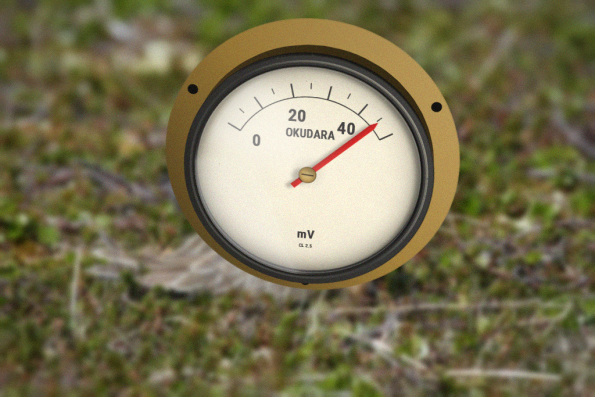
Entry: 45 mV
